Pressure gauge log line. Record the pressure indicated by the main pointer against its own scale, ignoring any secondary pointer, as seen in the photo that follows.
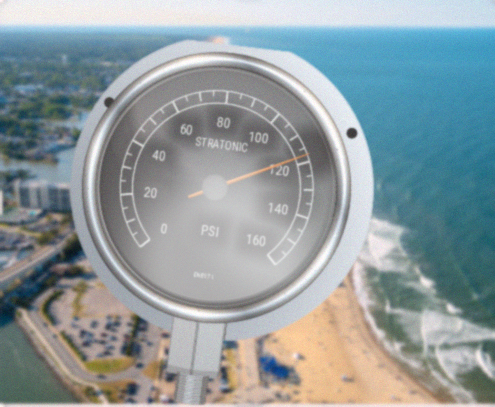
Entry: 117.5 psi
